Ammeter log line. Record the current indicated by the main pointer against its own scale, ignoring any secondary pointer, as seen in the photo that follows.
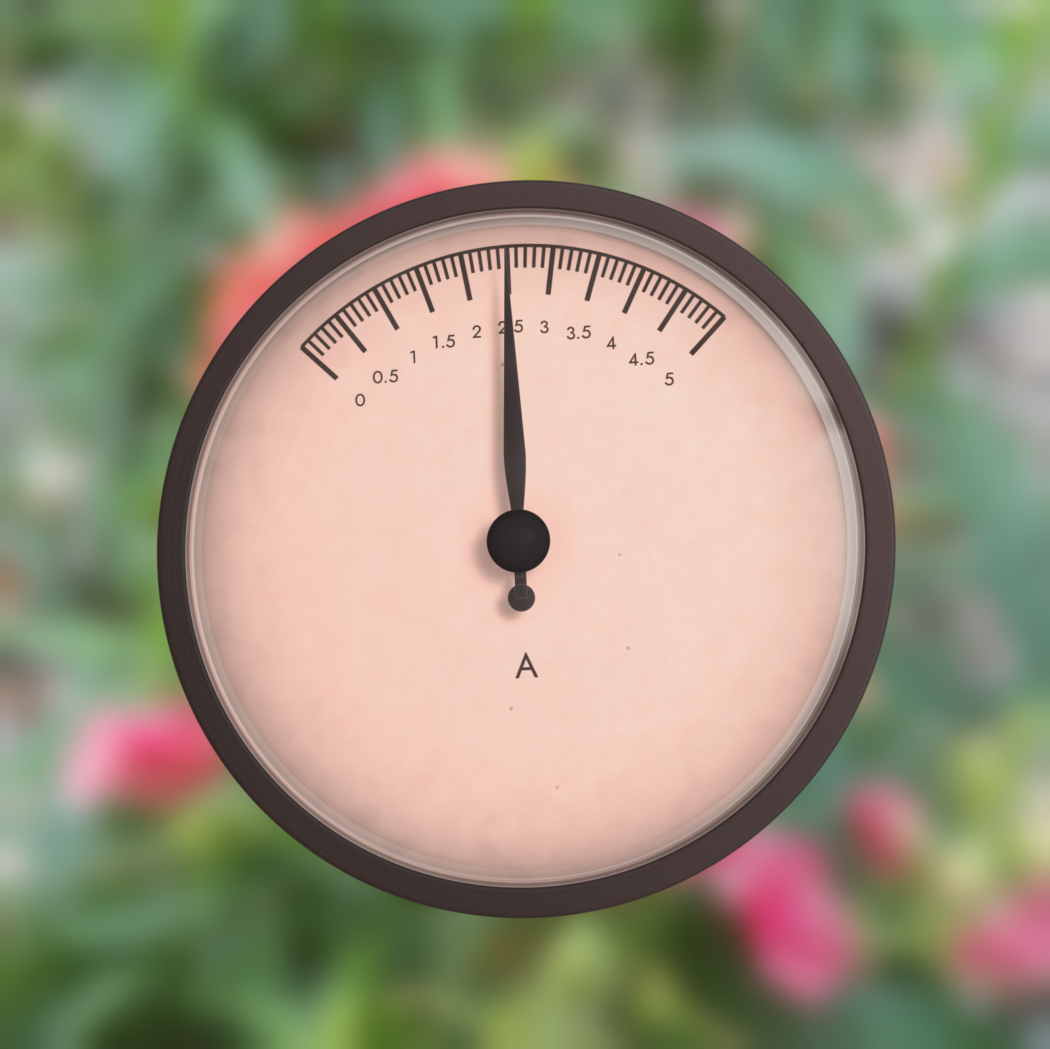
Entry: 2.5 A
